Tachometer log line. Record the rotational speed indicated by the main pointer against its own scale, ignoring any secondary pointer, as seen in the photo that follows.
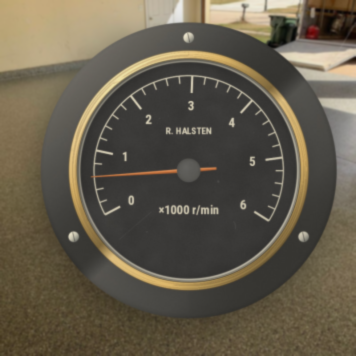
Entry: 600 rpm
